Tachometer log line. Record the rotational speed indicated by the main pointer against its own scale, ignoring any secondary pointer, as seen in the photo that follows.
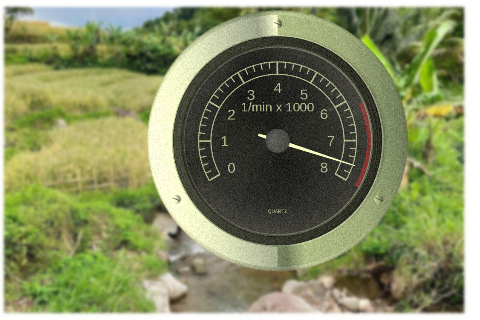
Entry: 7600 rpm
